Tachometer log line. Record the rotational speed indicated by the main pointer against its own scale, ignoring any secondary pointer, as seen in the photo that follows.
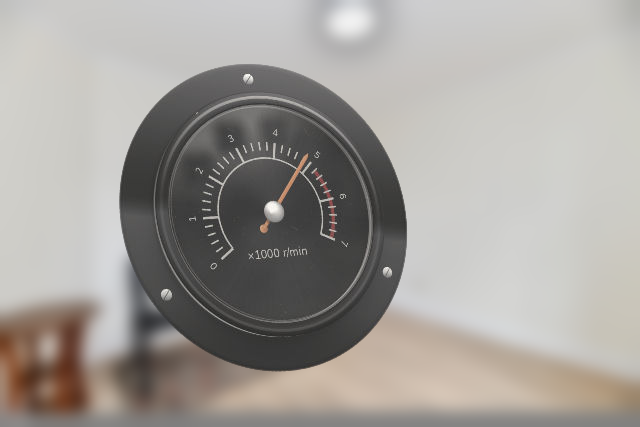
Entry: 4800 rpm
